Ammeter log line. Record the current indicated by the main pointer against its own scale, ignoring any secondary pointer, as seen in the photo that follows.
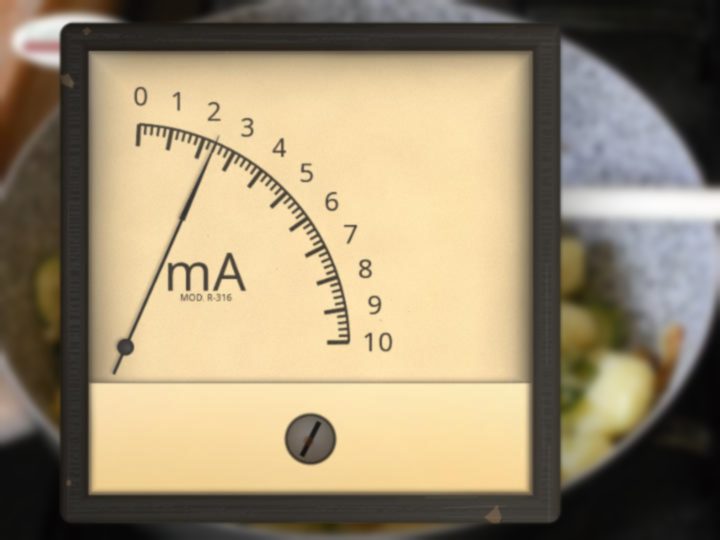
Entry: 2.4 mA
